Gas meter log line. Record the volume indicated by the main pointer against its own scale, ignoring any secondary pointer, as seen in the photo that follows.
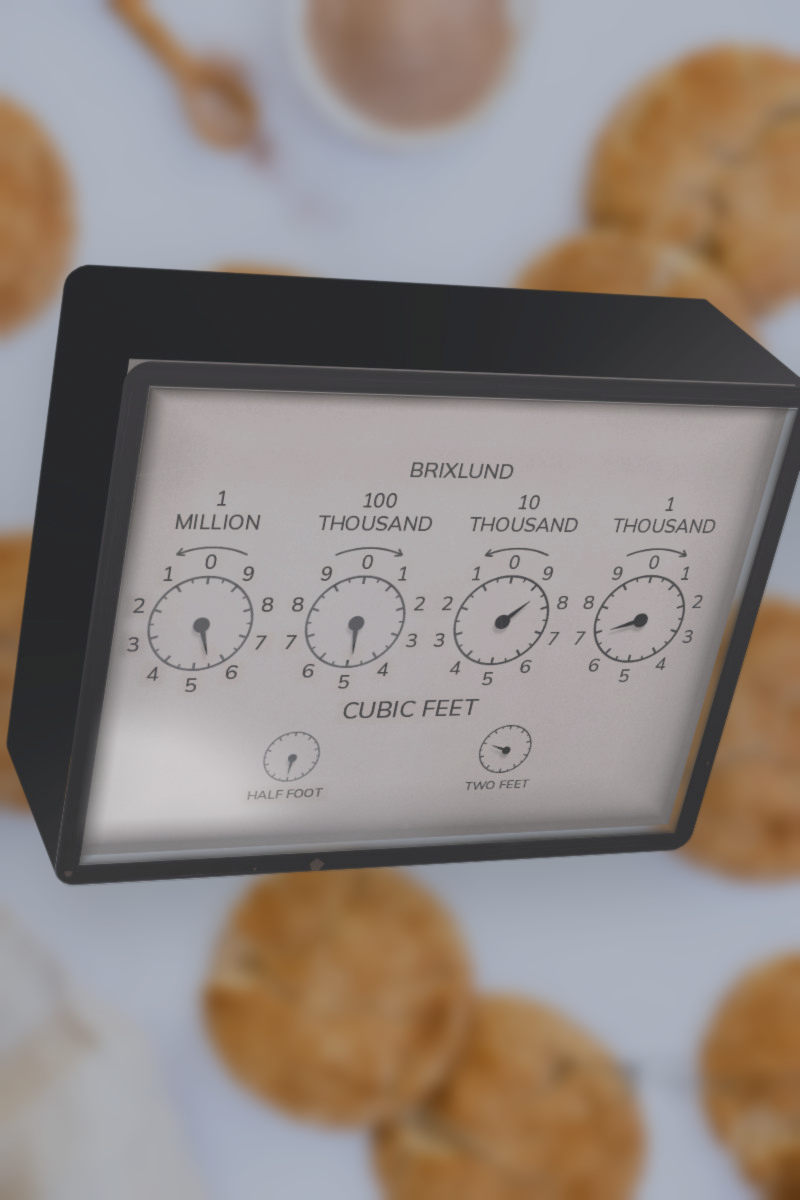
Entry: 548700 ft³
